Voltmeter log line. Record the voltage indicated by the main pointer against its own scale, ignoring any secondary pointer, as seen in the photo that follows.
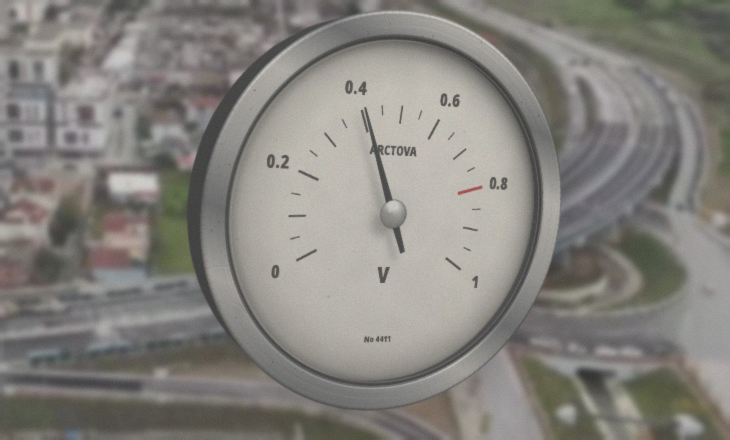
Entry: 0.4 V
